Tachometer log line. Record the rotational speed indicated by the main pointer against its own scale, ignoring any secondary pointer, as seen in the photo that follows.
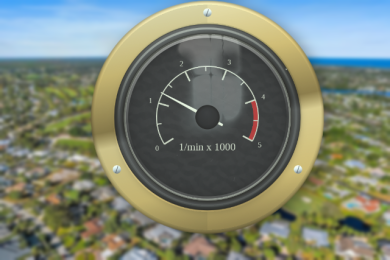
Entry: 1250 rpm
